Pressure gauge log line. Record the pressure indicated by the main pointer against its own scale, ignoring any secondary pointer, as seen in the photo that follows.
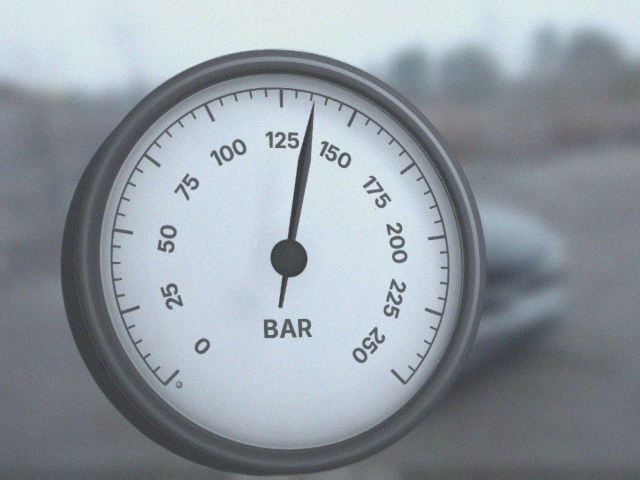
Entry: 135 bar
